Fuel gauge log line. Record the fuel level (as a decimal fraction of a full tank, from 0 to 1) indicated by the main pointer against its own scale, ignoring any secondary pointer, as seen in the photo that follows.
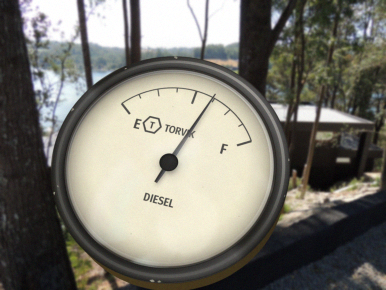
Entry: 0.625
